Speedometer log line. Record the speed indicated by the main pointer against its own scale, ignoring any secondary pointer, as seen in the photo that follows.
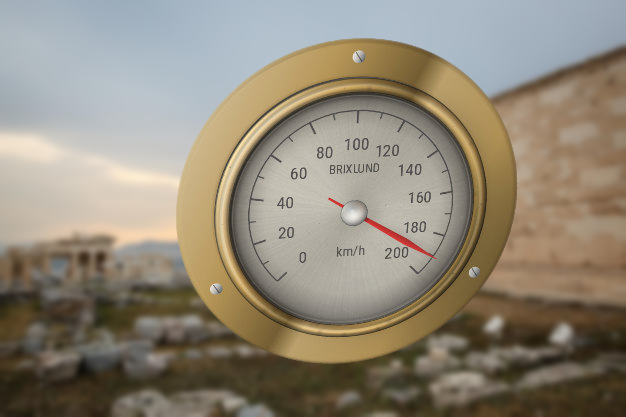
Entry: 190 km/h
